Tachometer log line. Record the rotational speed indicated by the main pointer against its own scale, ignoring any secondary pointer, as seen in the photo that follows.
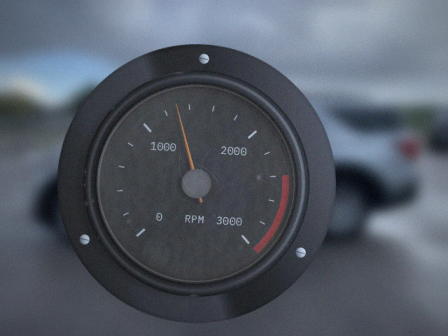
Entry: 1300 rpm
